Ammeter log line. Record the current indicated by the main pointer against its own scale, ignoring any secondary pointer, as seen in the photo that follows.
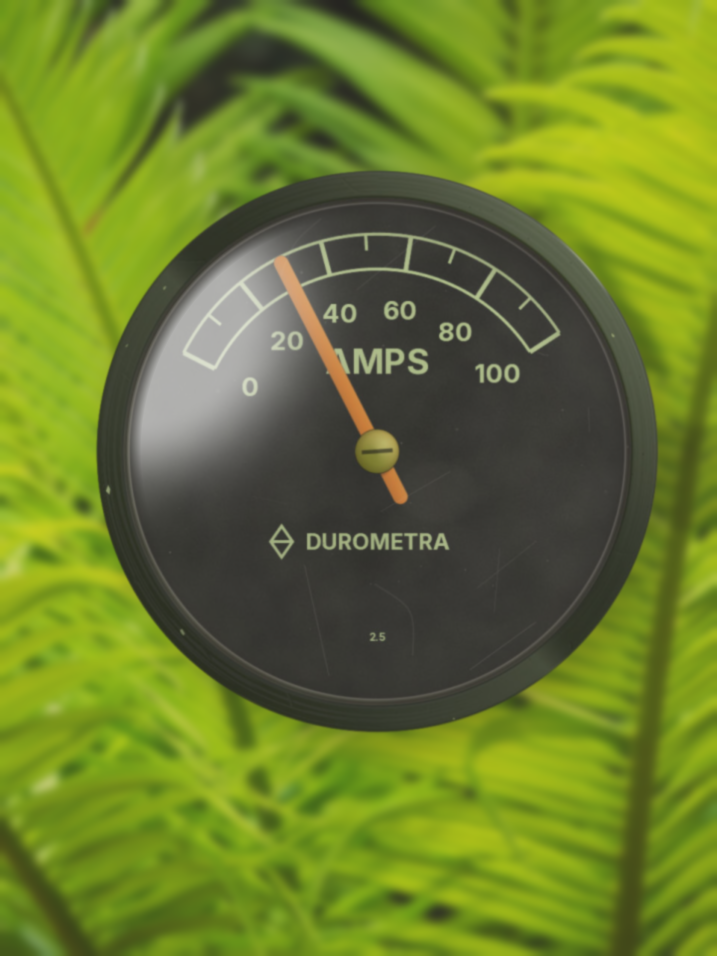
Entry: 30 A
